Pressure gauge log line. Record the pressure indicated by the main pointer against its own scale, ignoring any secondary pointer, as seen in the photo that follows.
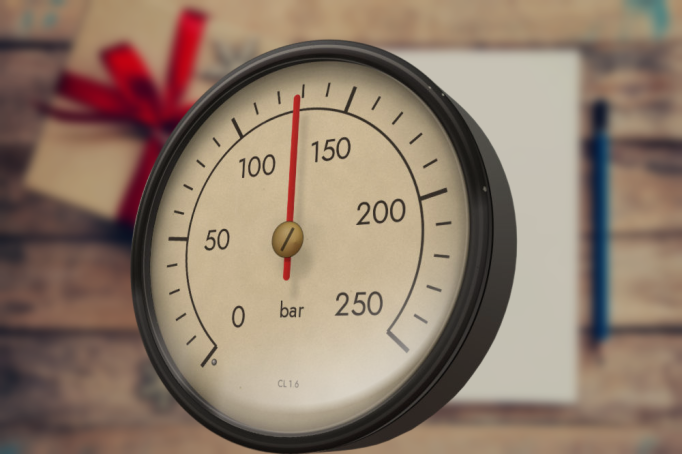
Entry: 130 bar
